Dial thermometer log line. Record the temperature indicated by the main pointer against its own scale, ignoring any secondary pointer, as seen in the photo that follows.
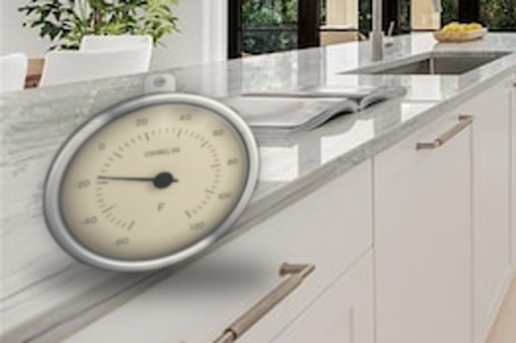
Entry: -16 °F
